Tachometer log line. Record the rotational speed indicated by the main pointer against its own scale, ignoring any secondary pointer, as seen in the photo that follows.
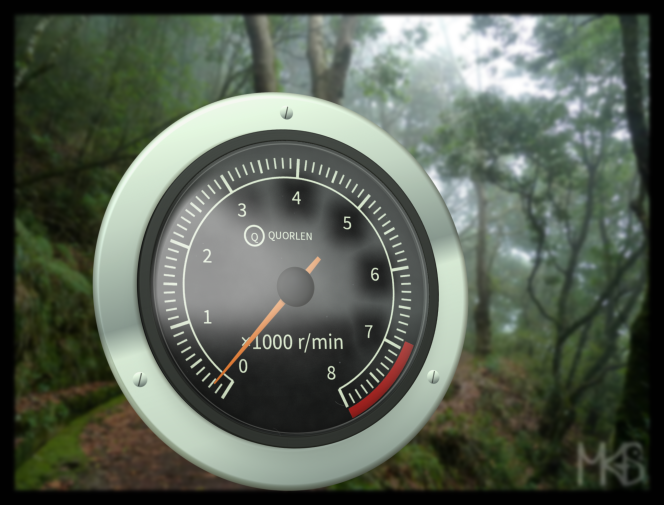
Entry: 200 rpm
